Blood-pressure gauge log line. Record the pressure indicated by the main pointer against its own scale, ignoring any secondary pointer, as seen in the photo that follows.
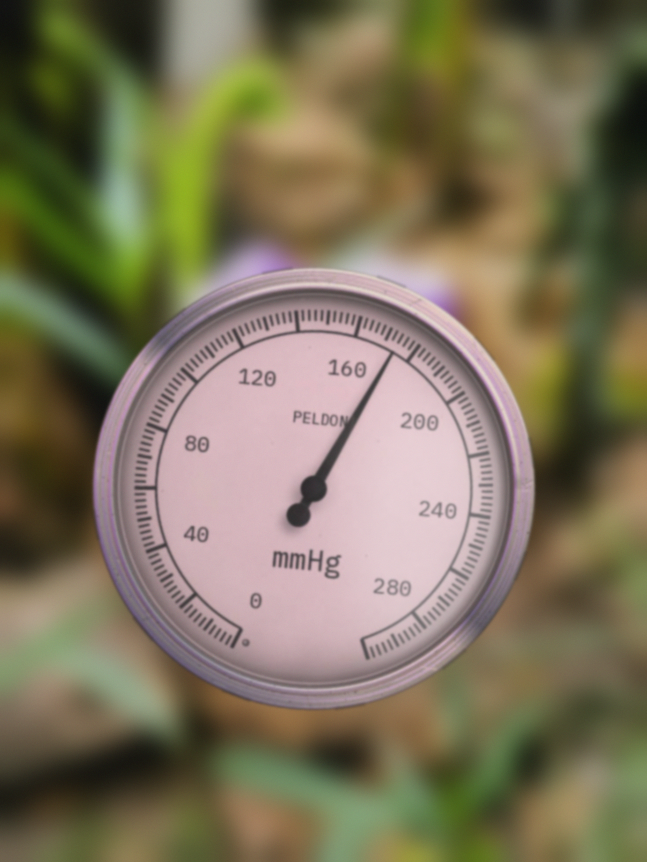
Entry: 174 mmHg
